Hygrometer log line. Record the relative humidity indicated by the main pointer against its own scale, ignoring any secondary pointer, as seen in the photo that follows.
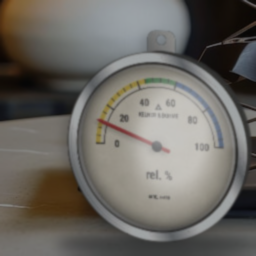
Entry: 12 %
